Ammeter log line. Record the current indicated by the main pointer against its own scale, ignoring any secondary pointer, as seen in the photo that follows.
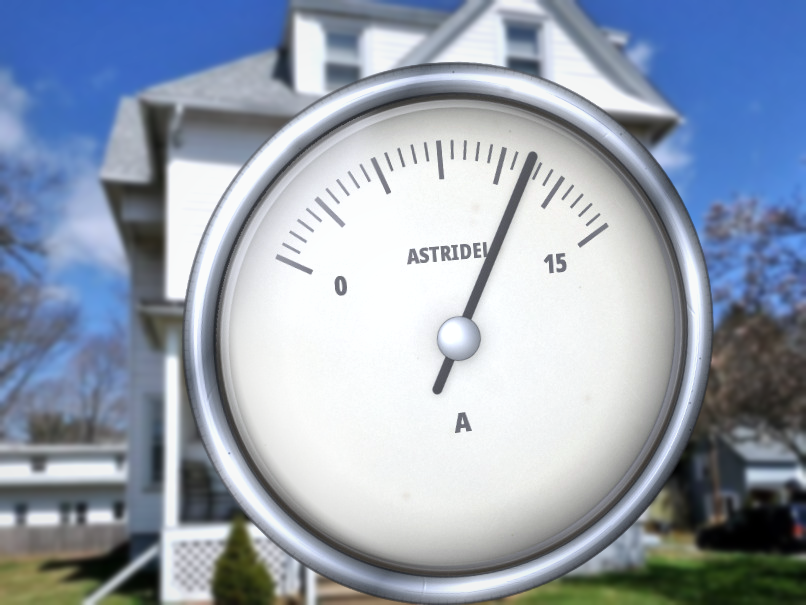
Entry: 11 A
